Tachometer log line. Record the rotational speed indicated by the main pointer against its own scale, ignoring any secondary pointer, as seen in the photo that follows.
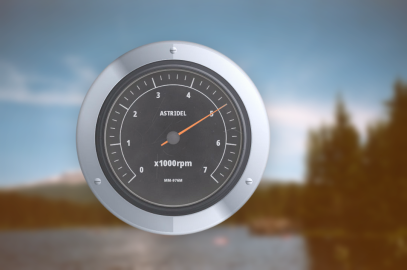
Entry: 5000 rpm
